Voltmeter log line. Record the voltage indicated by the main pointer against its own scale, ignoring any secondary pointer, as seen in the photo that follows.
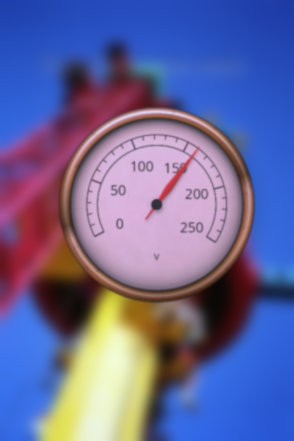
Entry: 160 V
